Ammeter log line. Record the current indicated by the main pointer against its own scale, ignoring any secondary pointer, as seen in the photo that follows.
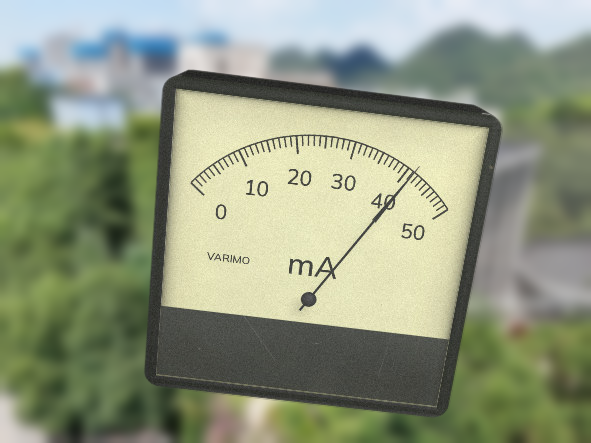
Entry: 41 mA
